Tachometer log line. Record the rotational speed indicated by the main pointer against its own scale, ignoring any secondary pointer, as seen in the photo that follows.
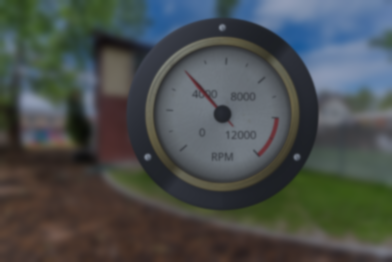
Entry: 4000 rpm
